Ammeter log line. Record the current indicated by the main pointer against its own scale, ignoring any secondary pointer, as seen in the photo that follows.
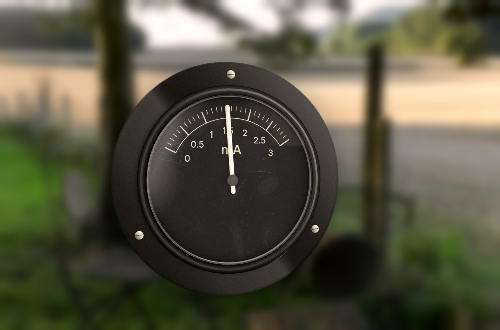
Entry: 1.5 mA
